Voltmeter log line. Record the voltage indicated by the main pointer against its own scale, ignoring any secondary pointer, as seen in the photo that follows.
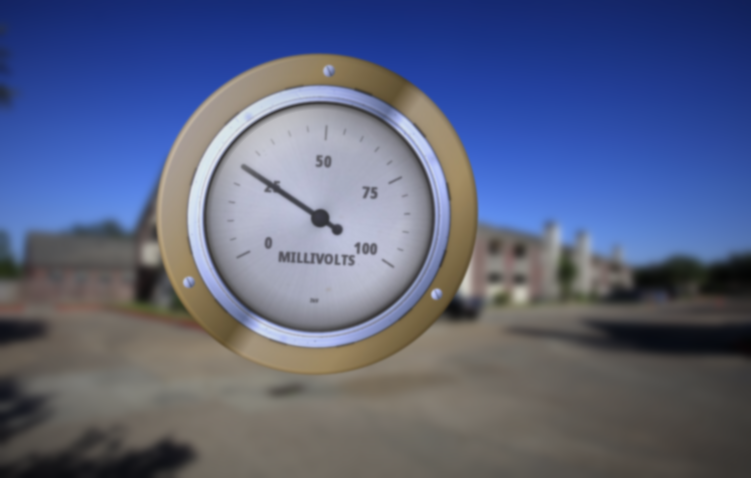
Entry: 25 mV
